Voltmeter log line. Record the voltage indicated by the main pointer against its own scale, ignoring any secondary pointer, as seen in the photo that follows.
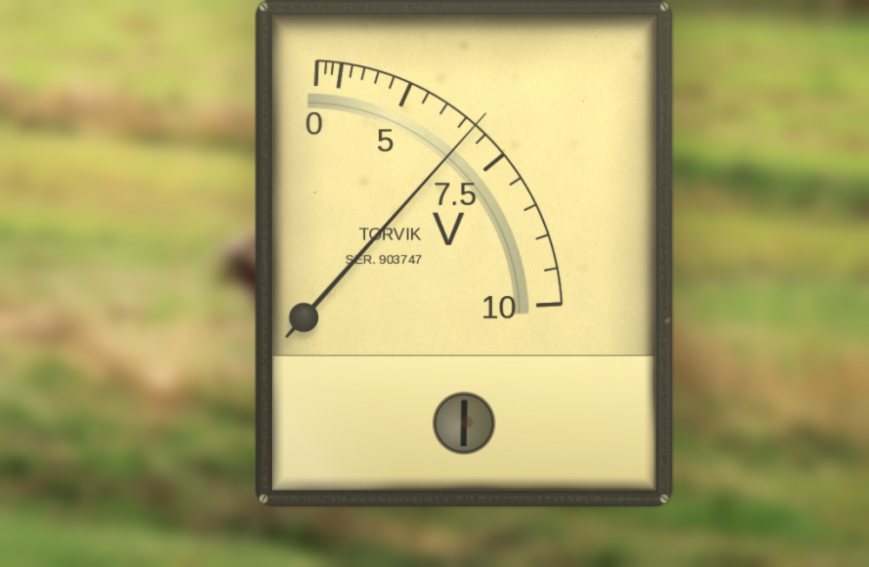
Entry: 6.75 V
